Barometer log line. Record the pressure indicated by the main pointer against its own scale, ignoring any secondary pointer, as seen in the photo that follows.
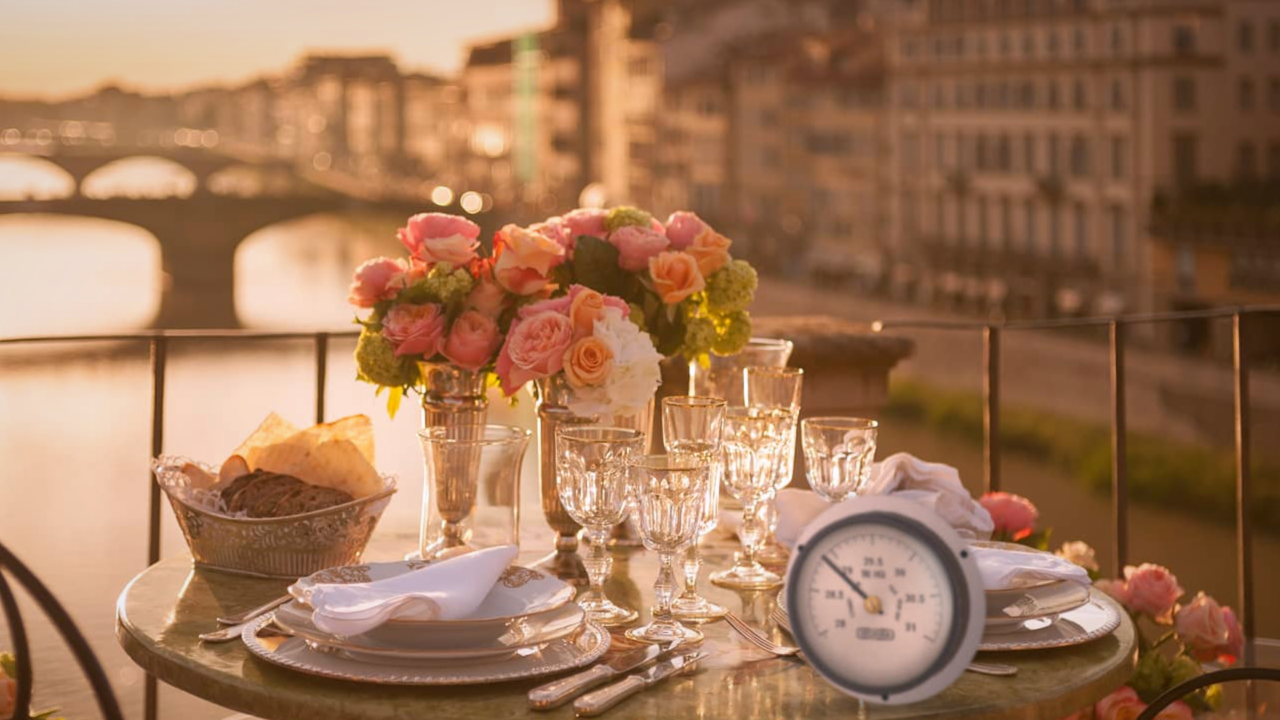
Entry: 28.9 inHg
